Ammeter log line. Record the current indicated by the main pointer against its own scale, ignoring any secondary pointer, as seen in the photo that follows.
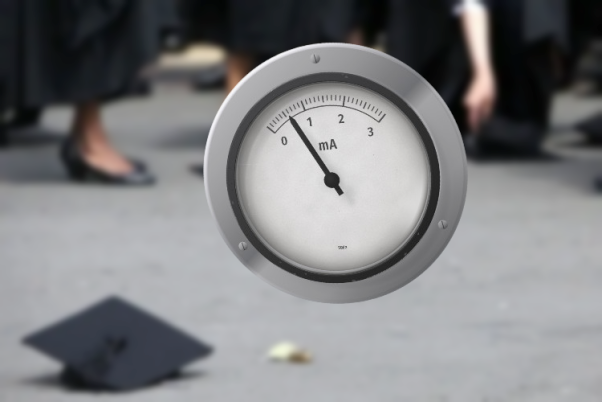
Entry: 0.6 mA
